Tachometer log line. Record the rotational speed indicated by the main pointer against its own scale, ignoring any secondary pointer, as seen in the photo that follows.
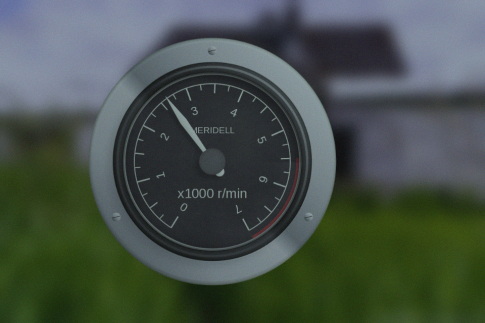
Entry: 2625 rpm
